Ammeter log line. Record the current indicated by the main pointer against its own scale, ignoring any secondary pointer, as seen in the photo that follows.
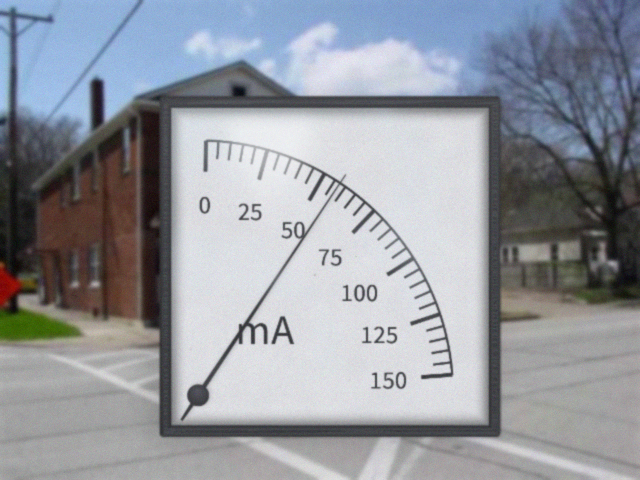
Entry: 57.5 mA
